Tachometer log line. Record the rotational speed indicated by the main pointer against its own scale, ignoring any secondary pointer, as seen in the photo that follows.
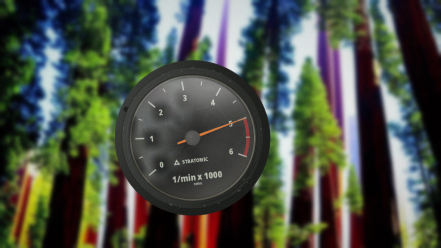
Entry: 5000 rpm
